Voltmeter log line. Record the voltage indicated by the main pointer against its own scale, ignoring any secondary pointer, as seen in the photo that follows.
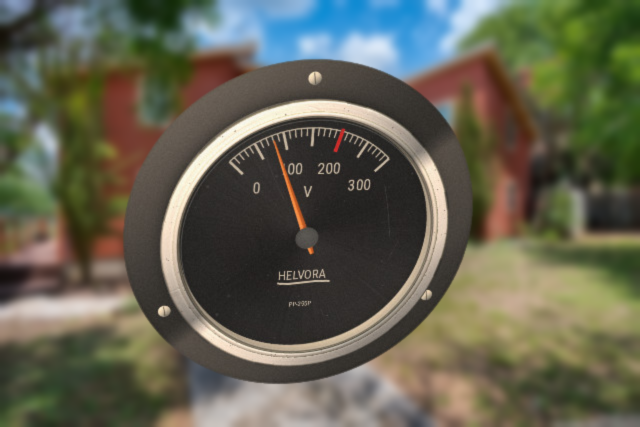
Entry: 80 V
